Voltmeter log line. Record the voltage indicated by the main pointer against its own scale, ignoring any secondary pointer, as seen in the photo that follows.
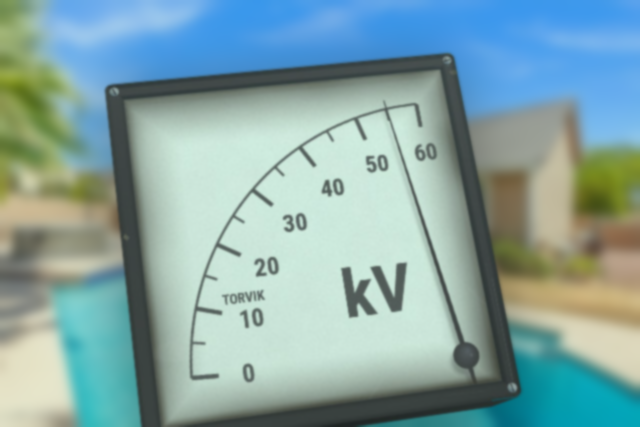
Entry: 55 kV
